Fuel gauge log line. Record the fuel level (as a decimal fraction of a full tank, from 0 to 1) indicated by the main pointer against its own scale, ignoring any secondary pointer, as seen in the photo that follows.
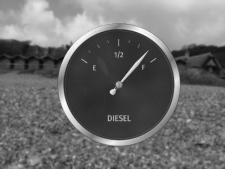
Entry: 0.875
